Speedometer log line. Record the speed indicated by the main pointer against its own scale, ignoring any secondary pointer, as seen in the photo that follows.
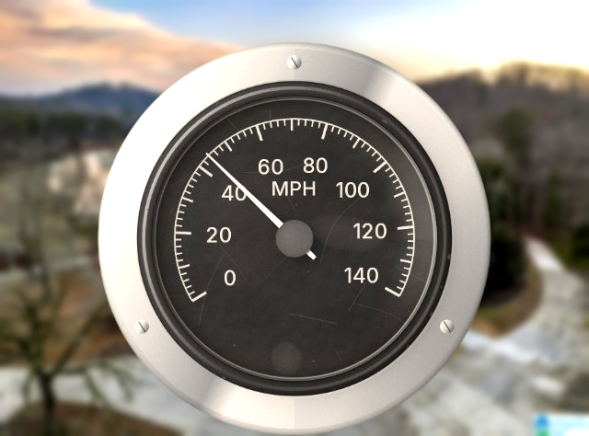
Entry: 44 mph
